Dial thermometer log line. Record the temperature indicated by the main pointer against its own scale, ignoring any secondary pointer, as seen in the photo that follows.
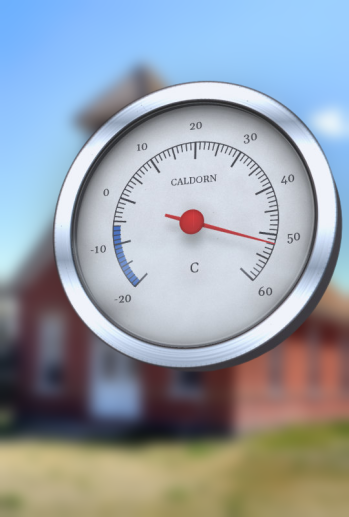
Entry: 52 °C
